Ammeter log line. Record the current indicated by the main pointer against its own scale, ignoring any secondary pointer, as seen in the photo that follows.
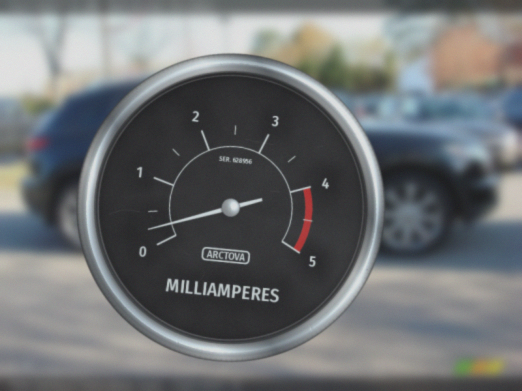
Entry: 0.25 mA
